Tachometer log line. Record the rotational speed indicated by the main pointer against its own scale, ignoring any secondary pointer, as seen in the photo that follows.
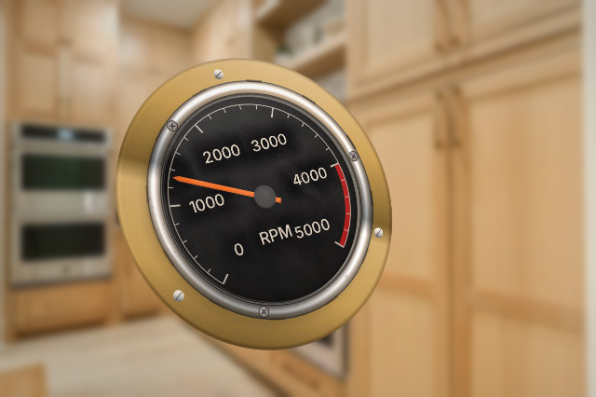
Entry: 1300 rpm
